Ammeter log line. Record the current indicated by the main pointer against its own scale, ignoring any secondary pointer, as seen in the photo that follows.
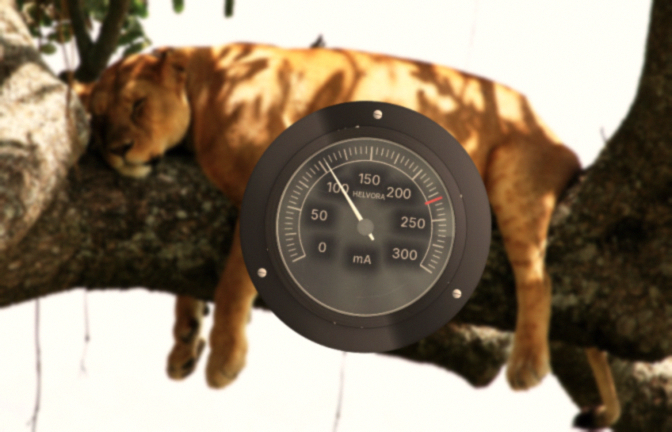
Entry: 105 mA
